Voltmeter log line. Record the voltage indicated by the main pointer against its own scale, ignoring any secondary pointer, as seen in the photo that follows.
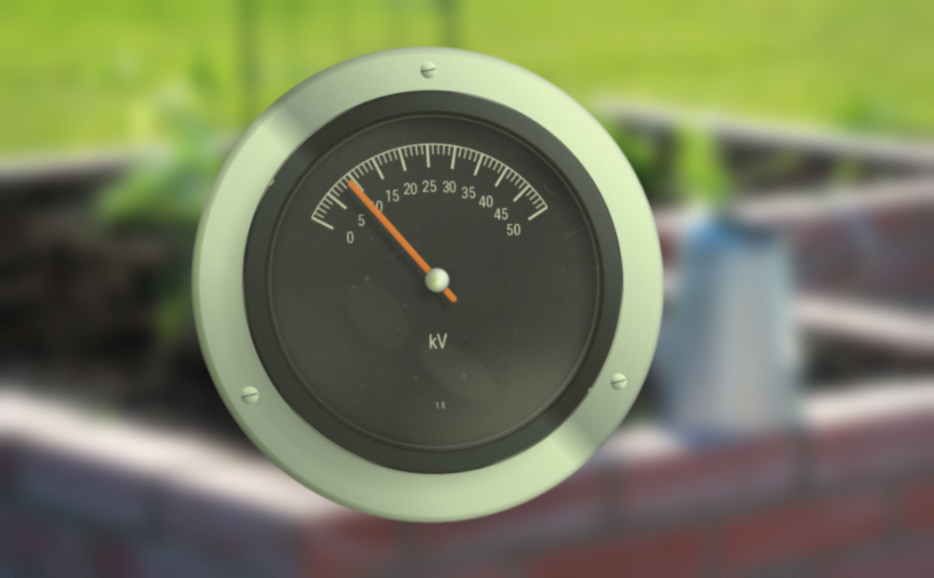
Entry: 9 kV
